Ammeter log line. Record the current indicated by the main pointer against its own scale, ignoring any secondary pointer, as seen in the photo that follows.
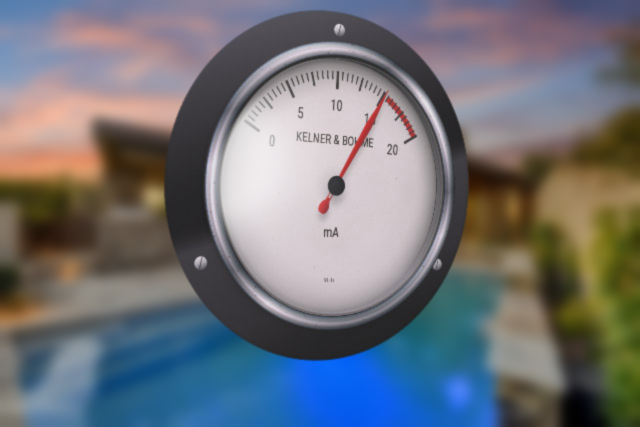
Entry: 15 mA
